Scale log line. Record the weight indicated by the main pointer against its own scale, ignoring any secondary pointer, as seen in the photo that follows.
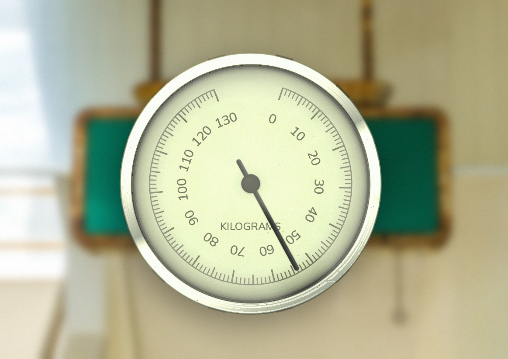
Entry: 54 kg
